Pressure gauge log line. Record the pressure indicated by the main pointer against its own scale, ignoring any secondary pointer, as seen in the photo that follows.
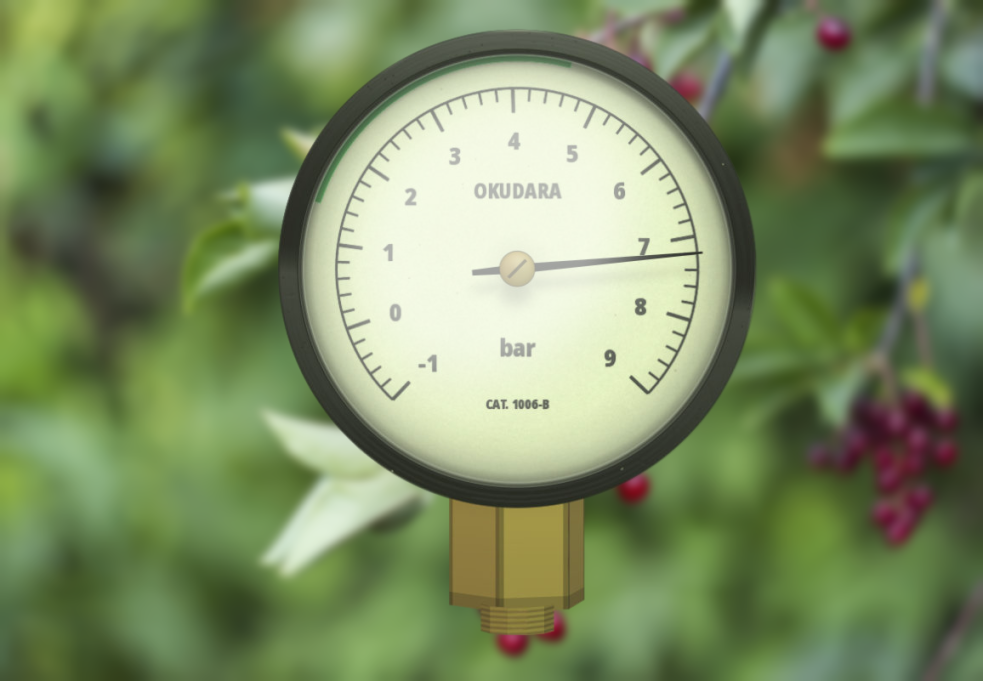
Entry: 7.2 bar
